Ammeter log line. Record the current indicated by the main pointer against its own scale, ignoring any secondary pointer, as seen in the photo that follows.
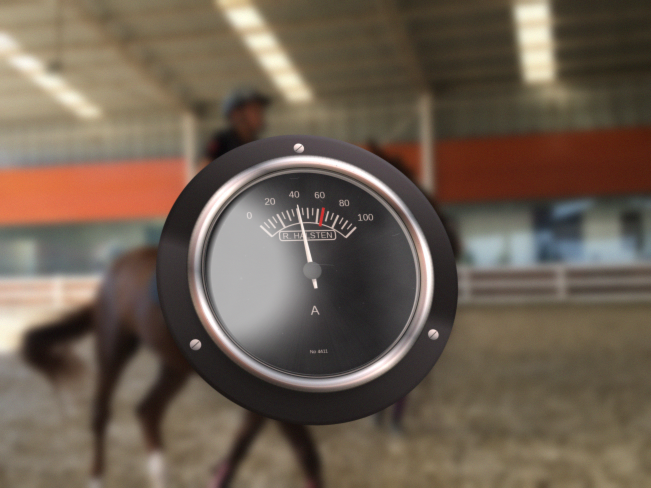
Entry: 40 A
